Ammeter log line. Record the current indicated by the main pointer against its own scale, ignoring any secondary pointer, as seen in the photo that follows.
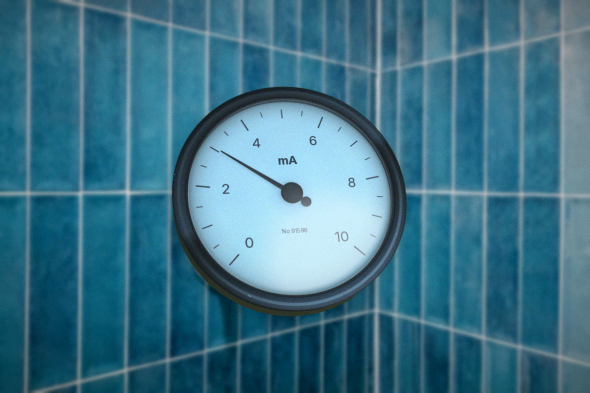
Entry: 3 mA
